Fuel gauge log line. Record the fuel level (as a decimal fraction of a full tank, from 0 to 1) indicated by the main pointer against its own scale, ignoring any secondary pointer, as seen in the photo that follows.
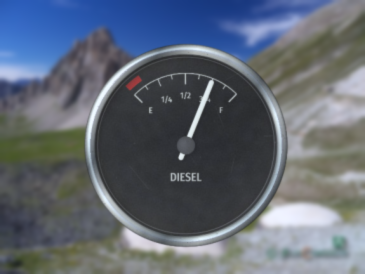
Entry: 0.75
